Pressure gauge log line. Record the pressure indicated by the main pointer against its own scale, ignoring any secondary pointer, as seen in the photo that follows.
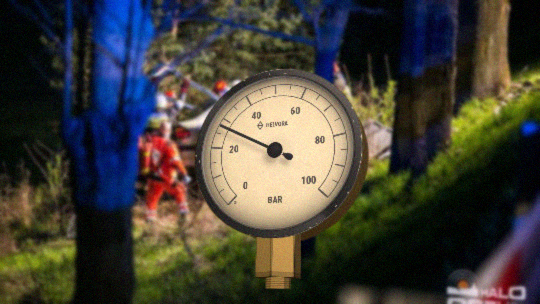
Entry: 27.5 bar
